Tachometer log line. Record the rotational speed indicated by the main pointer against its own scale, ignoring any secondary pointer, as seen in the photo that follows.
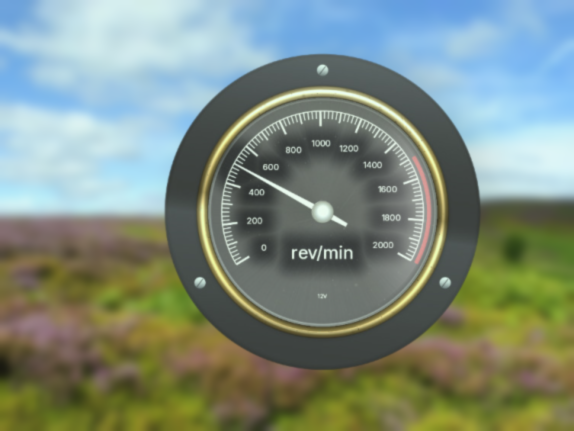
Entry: 500 rpm
